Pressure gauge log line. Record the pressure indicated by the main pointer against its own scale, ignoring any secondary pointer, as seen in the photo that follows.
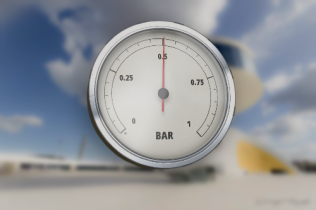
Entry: 0.5 bar
